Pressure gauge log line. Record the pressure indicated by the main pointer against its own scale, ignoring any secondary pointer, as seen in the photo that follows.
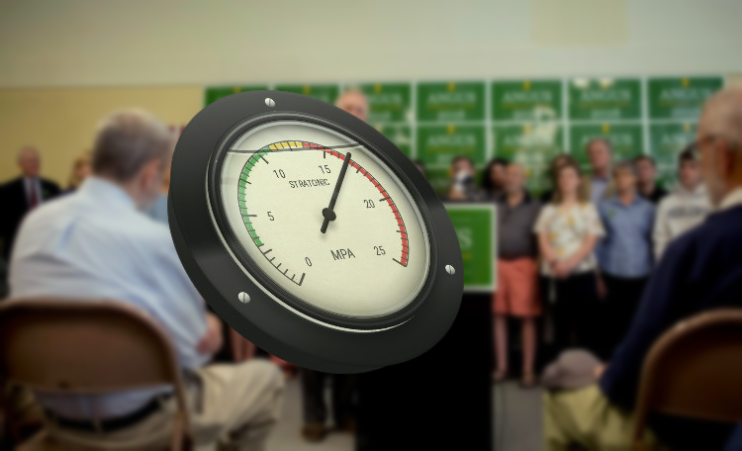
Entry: 16.5 MPa
